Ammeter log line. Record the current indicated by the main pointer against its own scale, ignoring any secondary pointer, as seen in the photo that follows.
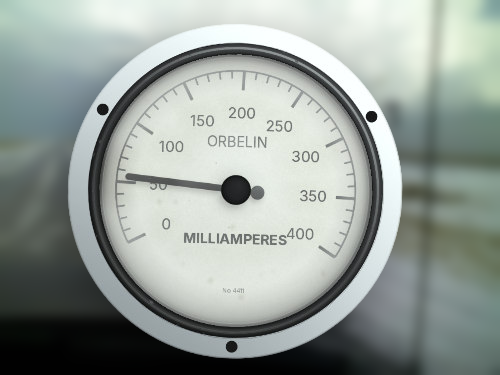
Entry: 55 mA
